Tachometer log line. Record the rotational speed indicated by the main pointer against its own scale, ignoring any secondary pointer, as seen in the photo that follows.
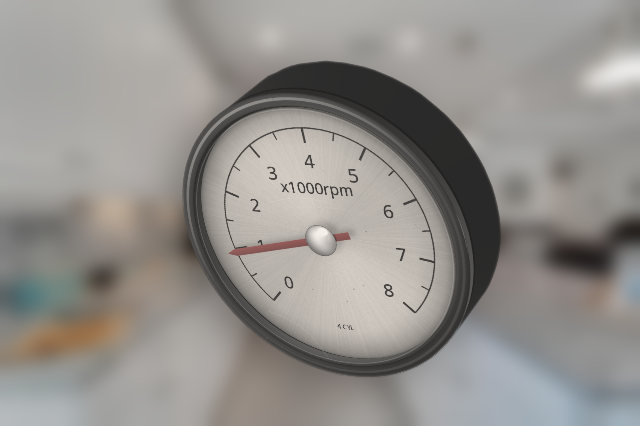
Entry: 1000 rpm
